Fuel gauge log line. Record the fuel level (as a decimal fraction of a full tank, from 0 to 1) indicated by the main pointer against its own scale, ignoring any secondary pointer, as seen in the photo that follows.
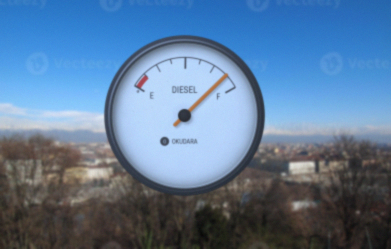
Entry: 0.875
